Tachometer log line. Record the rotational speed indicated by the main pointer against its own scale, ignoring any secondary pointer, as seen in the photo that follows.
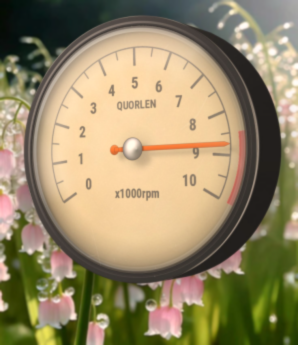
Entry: 8750 rpm
